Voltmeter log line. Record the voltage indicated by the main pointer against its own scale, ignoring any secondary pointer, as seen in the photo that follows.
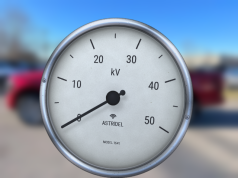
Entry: 0 kV
